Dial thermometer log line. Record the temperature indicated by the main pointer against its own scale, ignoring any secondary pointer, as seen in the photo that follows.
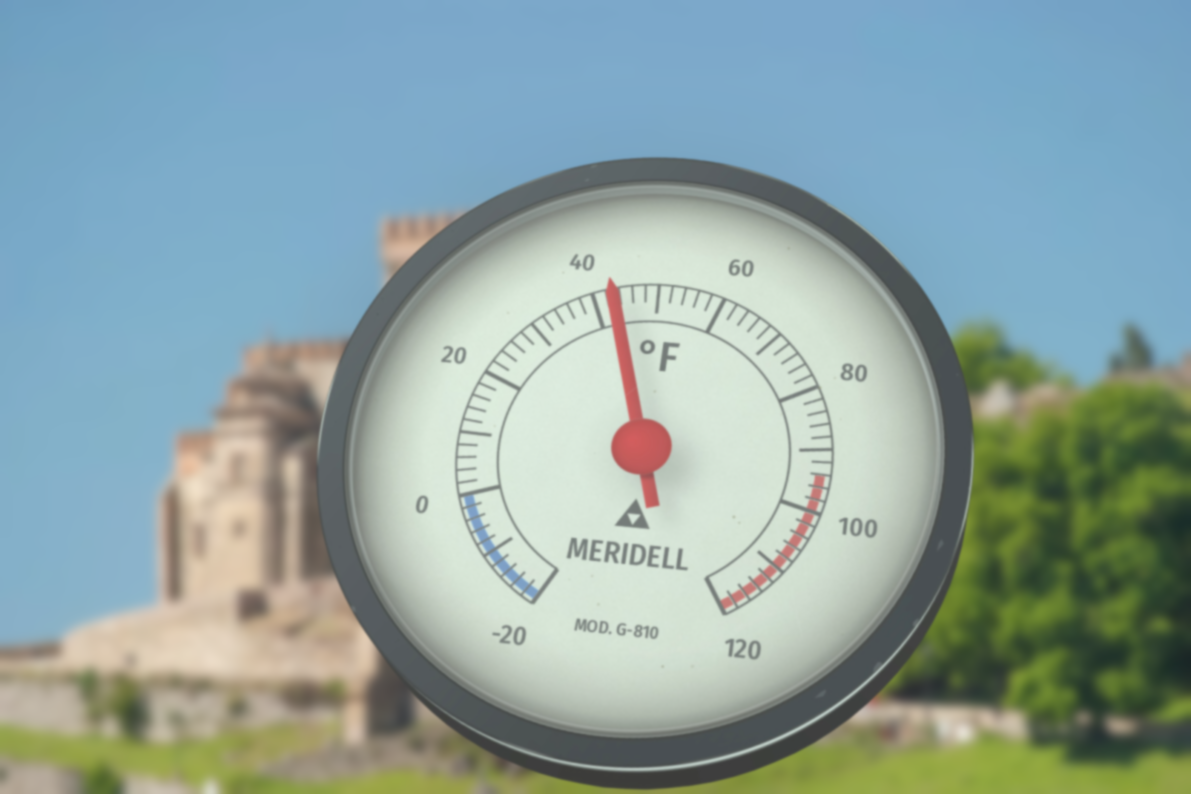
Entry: 43 °F
